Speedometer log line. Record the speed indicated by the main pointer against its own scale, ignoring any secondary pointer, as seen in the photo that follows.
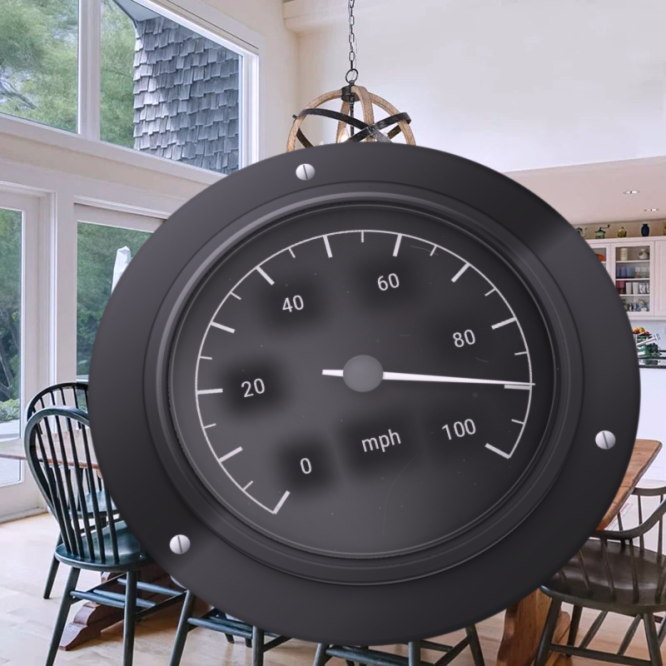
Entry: 90 mph
